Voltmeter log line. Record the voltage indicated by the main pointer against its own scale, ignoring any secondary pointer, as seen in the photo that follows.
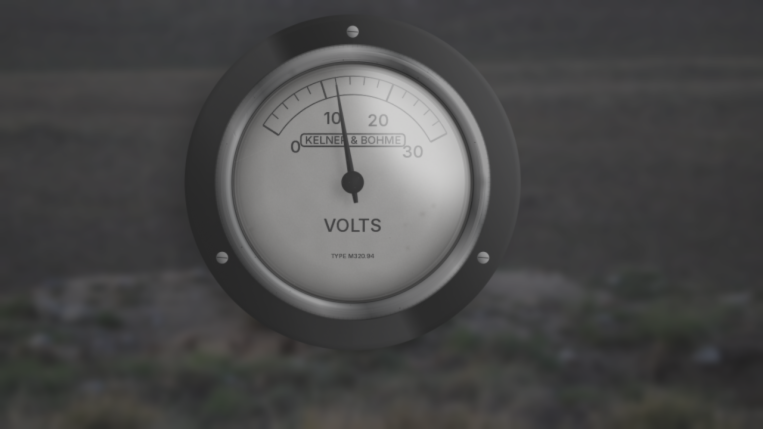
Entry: 12 V
